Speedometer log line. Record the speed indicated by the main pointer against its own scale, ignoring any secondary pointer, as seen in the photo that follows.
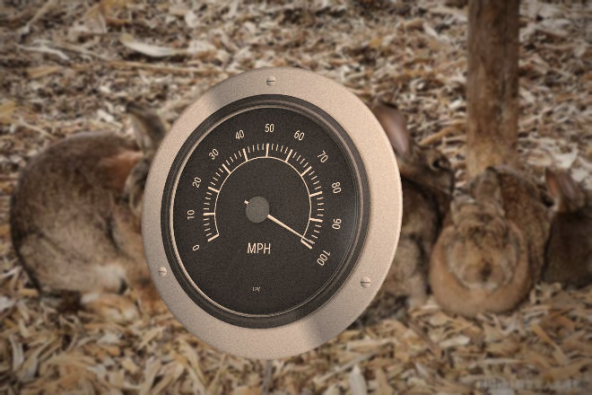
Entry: 98 mph
